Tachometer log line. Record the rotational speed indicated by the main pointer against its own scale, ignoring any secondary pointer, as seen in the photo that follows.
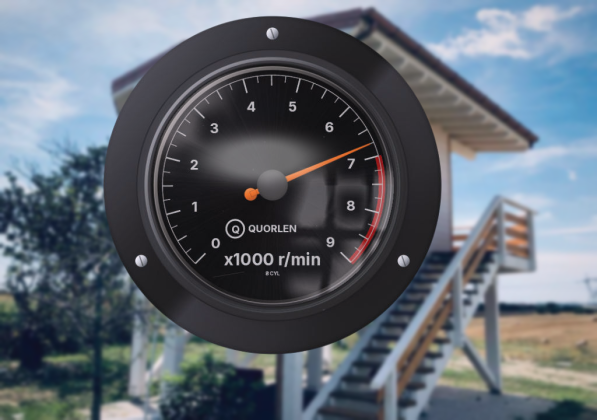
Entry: 6750 rpm
